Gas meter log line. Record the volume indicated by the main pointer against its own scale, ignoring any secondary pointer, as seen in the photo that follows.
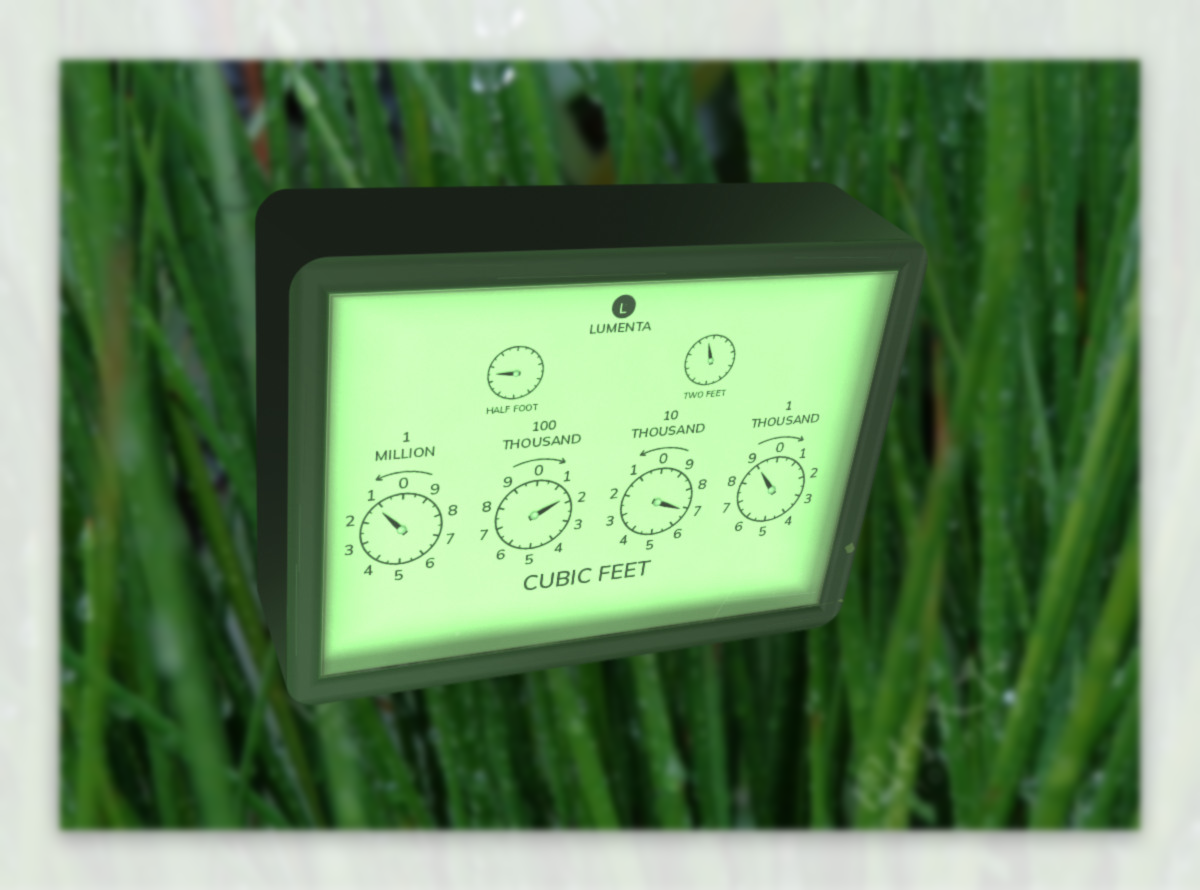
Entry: 116900 ft³
